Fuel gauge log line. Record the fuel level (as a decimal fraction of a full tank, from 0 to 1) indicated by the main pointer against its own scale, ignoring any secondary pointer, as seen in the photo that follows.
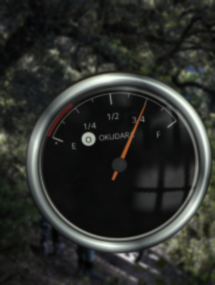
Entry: 0.75
